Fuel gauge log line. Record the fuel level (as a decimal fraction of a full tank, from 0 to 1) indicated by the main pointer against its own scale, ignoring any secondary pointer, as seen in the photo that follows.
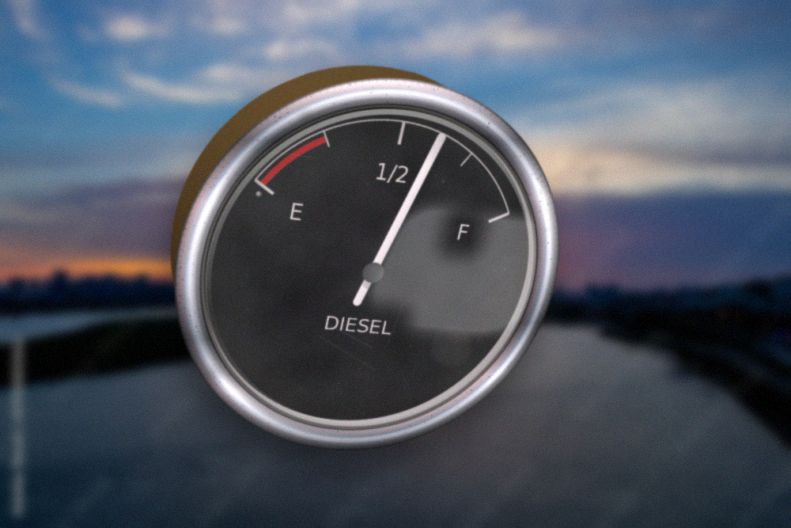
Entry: 0.625
